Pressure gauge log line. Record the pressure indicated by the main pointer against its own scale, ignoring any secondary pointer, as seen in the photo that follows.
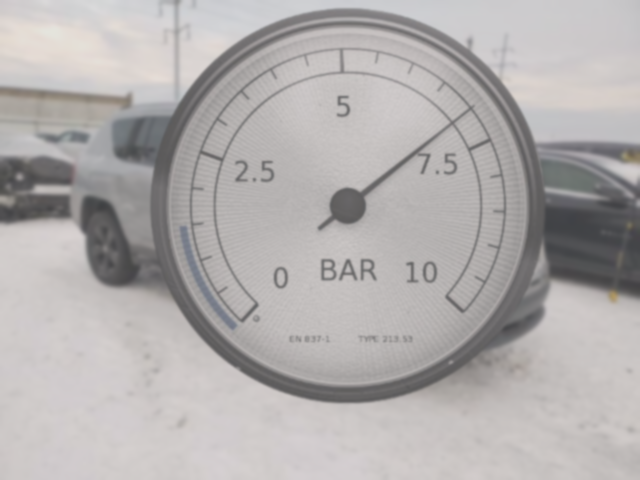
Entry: 7 bar
